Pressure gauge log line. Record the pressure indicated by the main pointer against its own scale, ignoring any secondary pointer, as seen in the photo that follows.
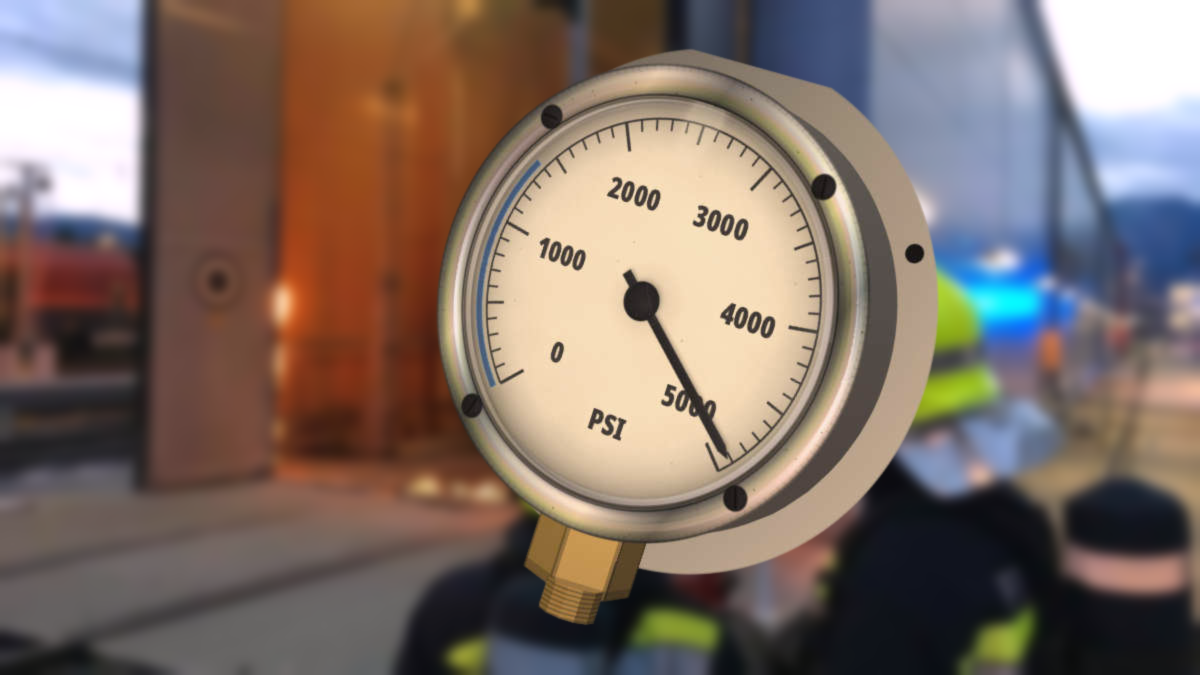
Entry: 4900 psi
